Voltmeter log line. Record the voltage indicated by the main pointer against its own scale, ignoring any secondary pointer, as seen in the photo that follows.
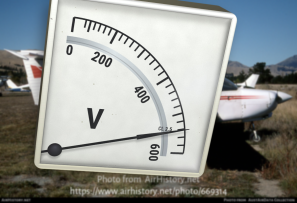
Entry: 540 V
